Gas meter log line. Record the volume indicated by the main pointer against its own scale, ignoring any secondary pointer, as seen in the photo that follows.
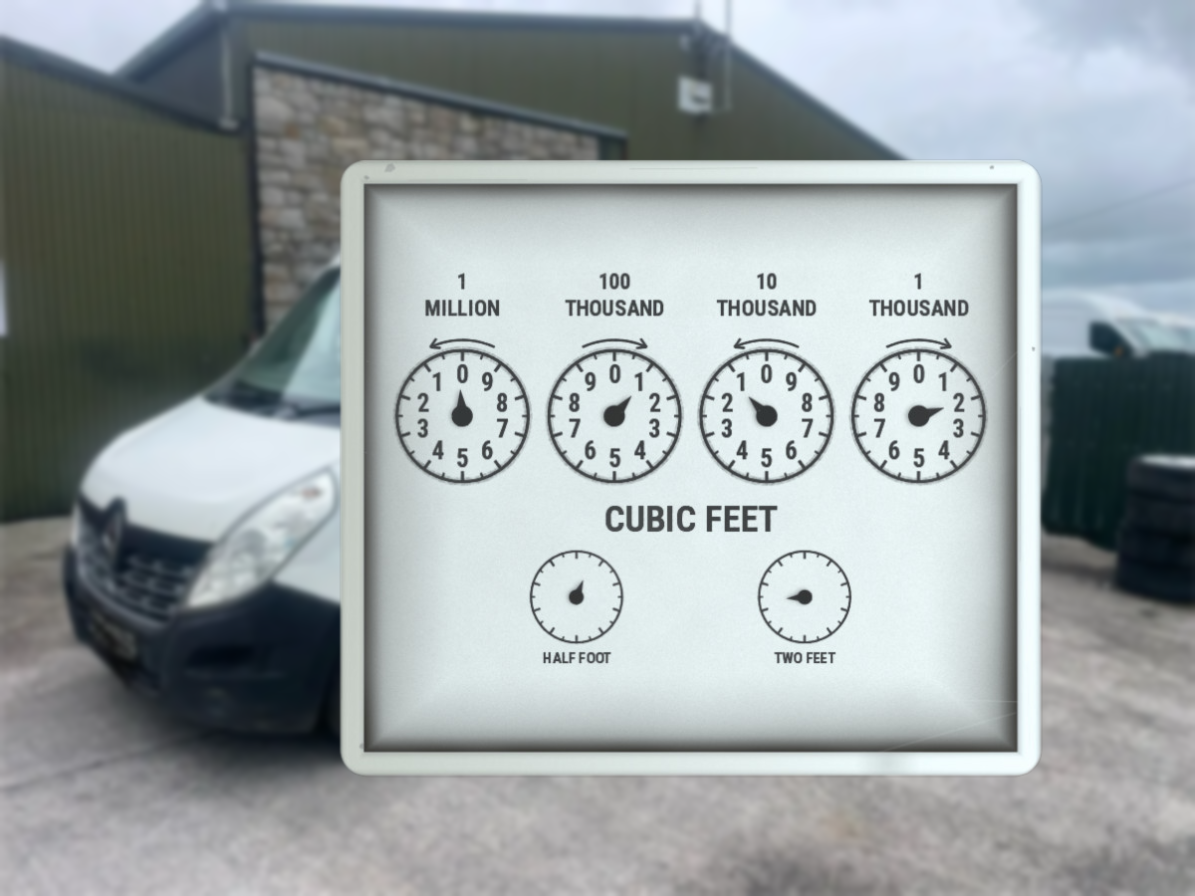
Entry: 11200 ft³
